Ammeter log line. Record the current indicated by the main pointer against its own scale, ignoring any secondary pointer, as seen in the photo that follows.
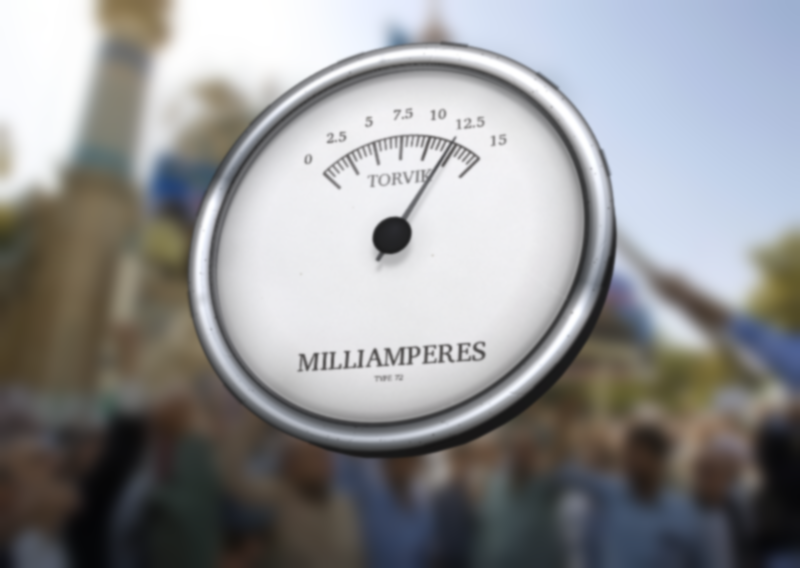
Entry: 12.5 mA
